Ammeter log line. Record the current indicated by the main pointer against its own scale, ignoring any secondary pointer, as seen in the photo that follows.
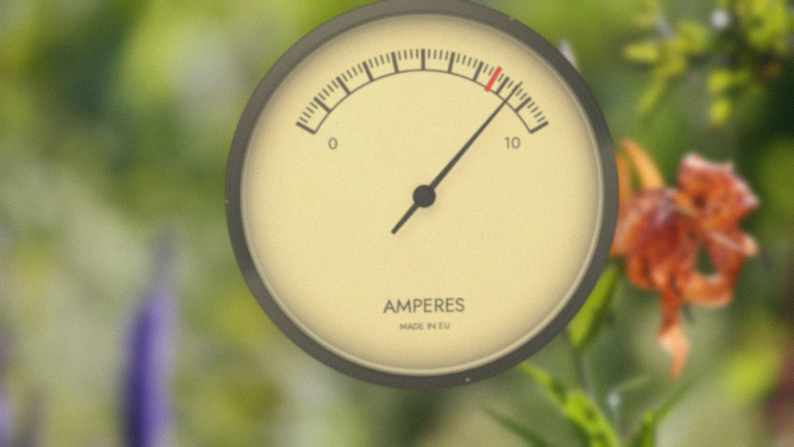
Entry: 8.4 A
